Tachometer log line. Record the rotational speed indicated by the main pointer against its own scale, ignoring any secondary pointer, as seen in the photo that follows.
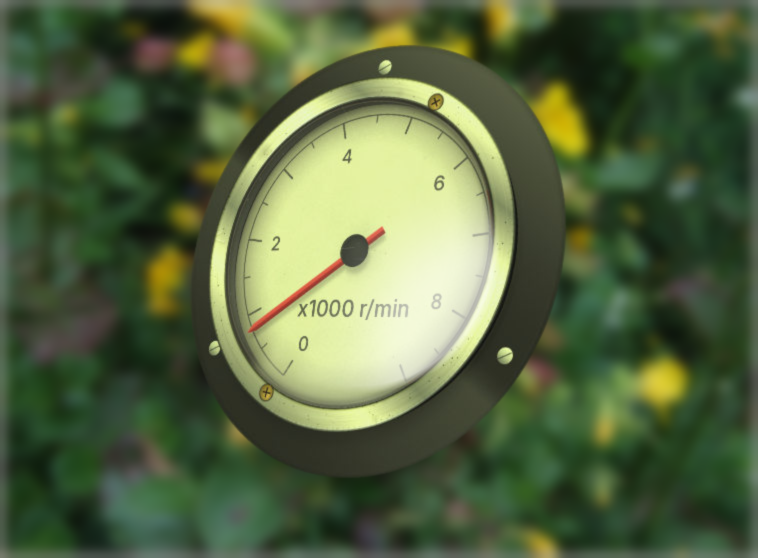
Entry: 750 rpm
